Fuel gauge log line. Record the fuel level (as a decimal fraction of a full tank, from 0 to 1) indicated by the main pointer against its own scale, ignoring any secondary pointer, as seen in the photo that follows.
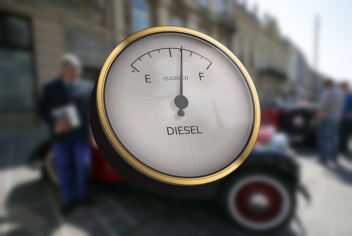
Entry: 0.625
